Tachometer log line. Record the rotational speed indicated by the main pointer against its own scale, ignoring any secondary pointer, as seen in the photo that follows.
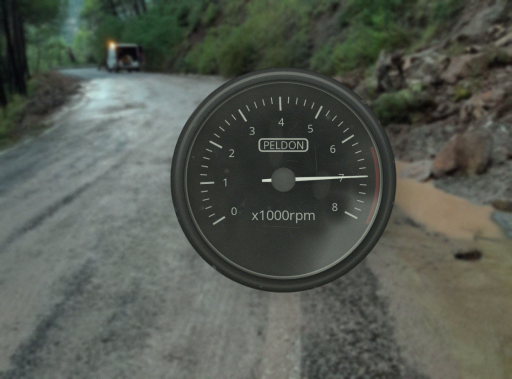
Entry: 7000 rpm
